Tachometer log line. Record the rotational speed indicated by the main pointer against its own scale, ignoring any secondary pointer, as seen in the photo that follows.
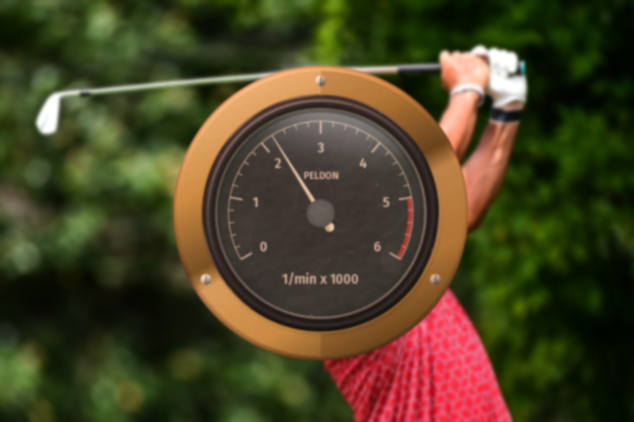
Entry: 2200 rpm
